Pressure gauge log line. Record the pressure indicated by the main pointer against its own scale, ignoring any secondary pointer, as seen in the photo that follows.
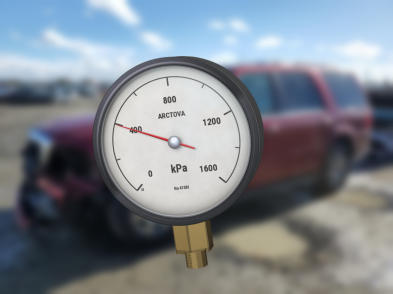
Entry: 400 kPa
